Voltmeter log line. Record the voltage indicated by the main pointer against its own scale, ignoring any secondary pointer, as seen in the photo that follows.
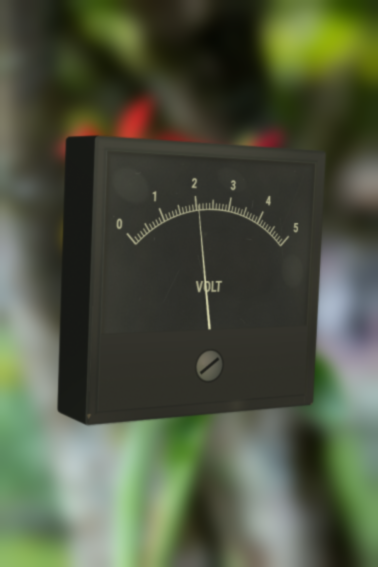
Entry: 2 V
